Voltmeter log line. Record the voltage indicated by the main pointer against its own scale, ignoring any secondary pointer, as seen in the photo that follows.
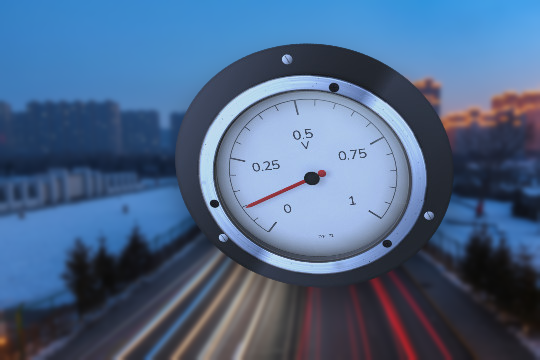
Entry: 0.1 V
